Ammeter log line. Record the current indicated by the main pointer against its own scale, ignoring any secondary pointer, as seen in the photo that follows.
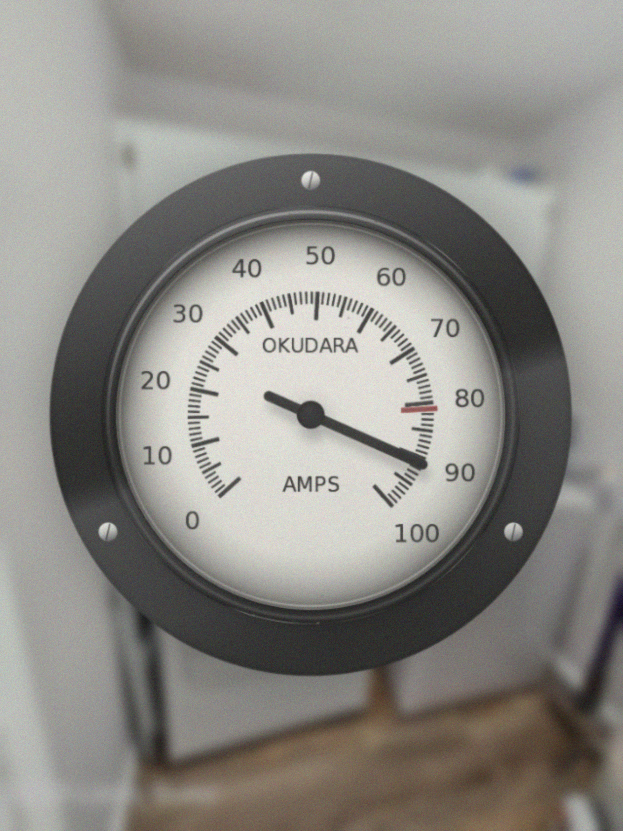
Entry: 91 A
